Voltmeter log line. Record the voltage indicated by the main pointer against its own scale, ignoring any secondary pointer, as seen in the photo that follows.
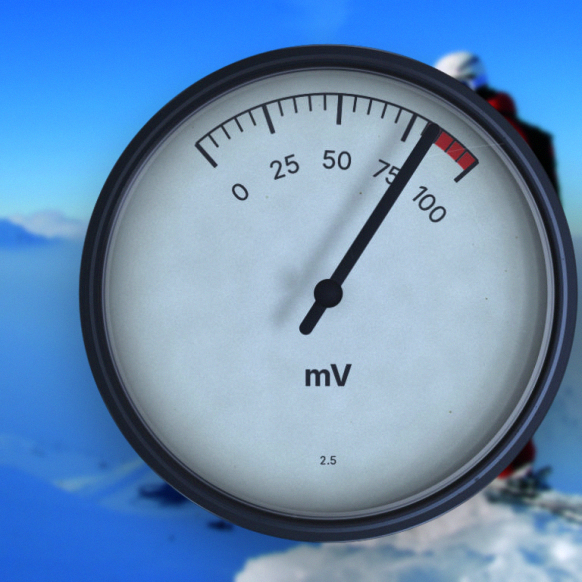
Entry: 82.5 mV
